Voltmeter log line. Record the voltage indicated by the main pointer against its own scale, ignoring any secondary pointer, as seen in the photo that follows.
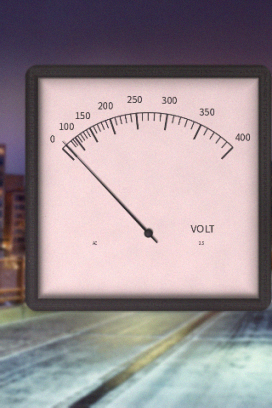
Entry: 50 V
